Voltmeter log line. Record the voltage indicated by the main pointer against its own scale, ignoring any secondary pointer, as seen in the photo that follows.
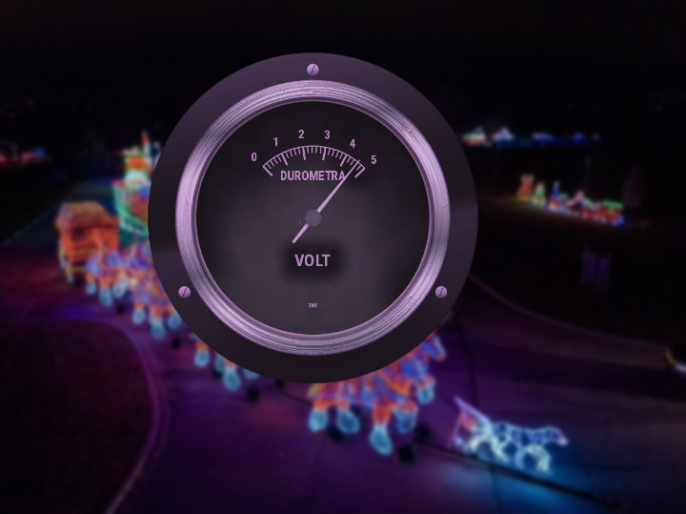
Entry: 4.6 V
